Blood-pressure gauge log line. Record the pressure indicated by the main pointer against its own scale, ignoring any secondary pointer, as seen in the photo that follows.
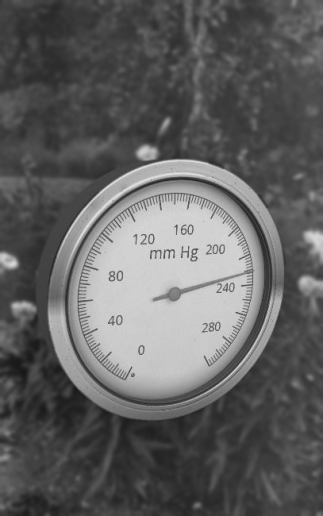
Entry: 230 mmHg
